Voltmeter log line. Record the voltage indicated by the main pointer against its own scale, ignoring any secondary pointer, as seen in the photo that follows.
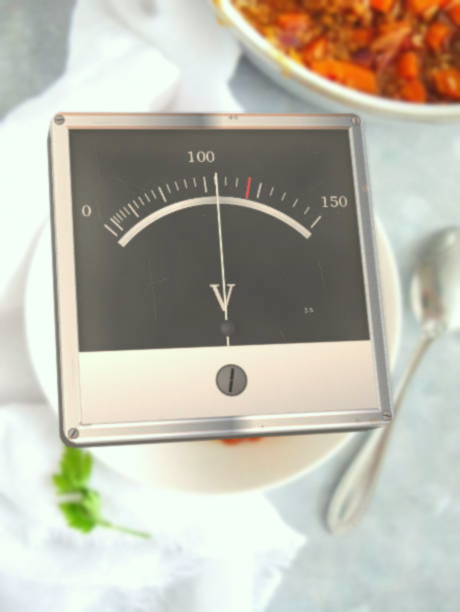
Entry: 105 V
